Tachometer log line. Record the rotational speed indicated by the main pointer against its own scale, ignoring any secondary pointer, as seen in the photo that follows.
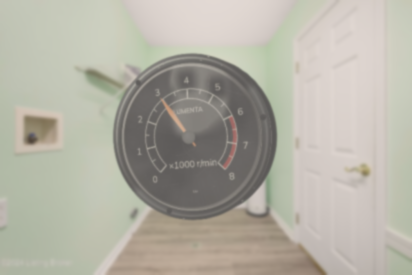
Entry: 3000 rpm
